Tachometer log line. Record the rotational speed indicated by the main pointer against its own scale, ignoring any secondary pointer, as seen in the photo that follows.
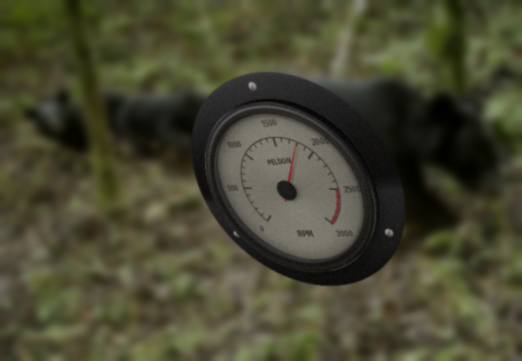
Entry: 1800 rpm
